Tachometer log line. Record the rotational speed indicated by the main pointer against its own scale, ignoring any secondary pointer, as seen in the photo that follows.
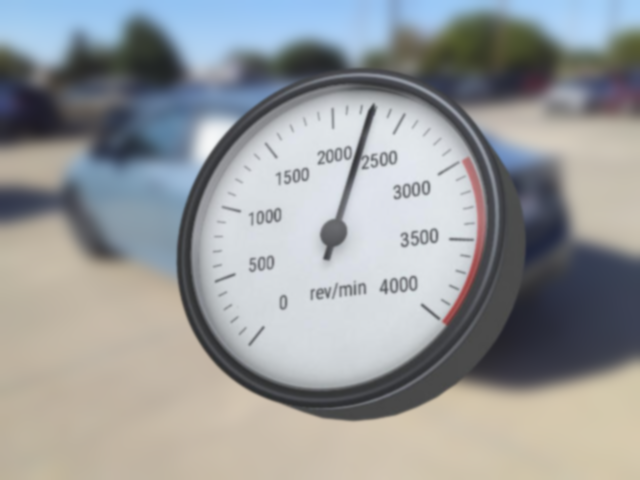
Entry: 2300 rpm
